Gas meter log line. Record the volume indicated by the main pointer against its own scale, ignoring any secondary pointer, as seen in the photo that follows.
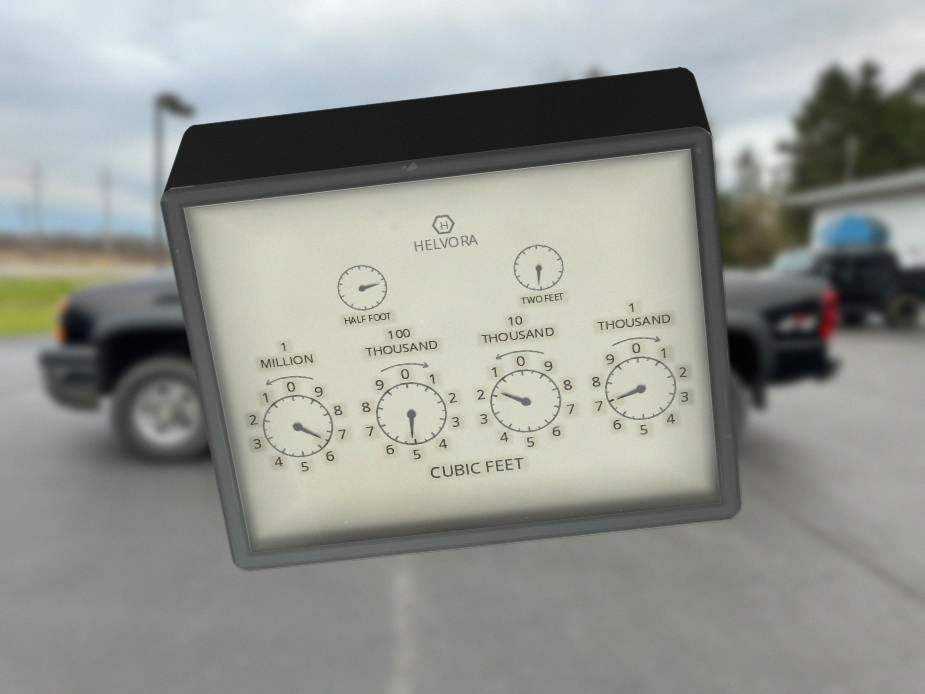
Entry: 651700 ft³
